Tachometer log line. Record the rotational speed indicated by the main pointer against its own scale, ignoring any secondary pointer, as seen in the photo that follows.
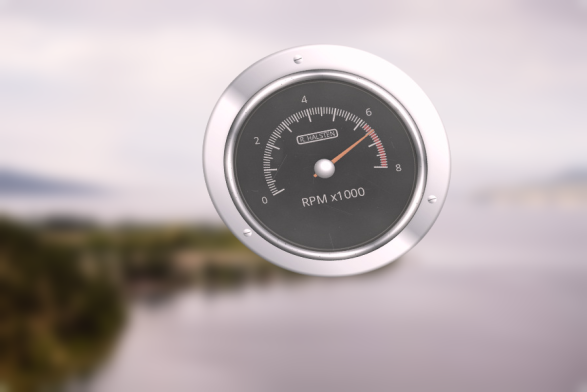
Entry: 6500 rpm
